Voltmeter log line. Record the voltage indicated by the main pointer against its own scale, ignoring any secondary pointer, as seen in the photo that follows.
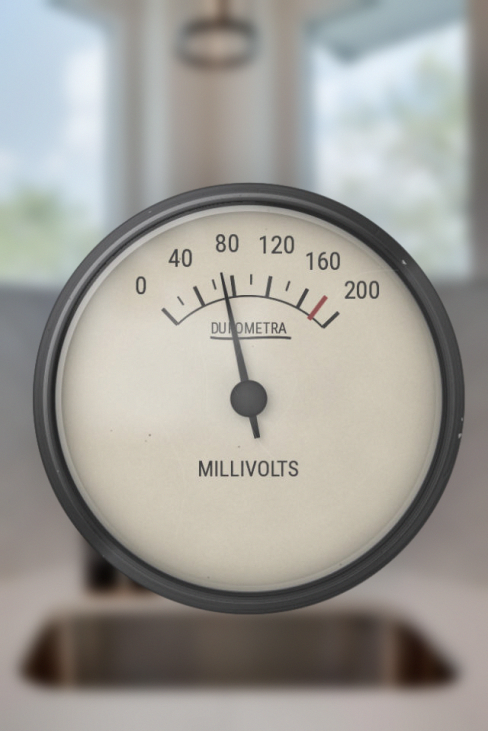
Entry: 70 mV
